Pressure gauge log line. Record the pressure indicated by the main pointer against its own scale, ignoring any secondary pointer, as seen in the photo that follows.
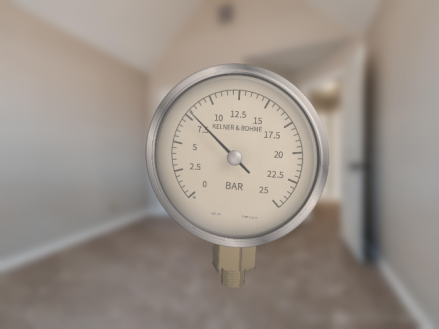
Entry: 8 bar
